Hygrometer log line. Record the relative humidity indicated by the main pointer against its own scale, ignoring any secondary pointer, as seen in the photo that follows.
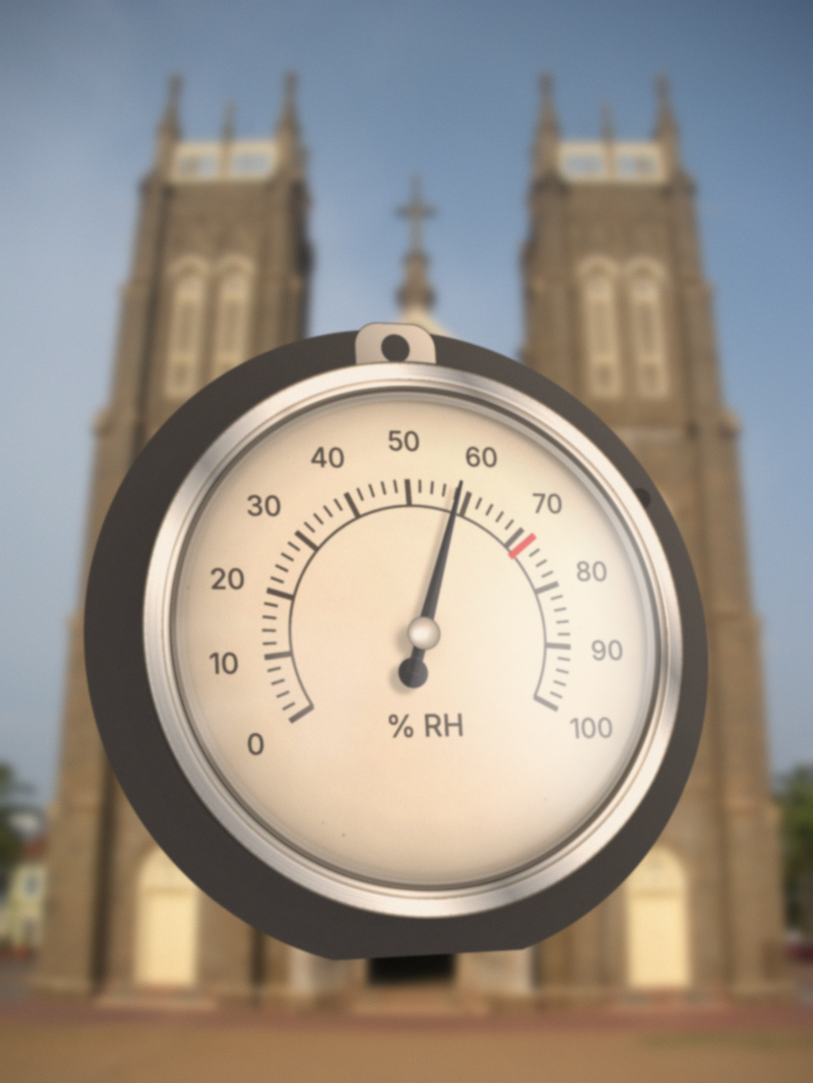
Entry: 58 %
